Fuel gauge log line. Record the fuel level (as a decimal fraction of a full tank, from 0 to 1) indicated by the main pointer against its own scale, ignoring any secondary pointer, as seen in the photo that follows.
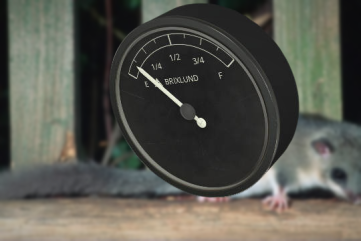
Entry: 0.125
